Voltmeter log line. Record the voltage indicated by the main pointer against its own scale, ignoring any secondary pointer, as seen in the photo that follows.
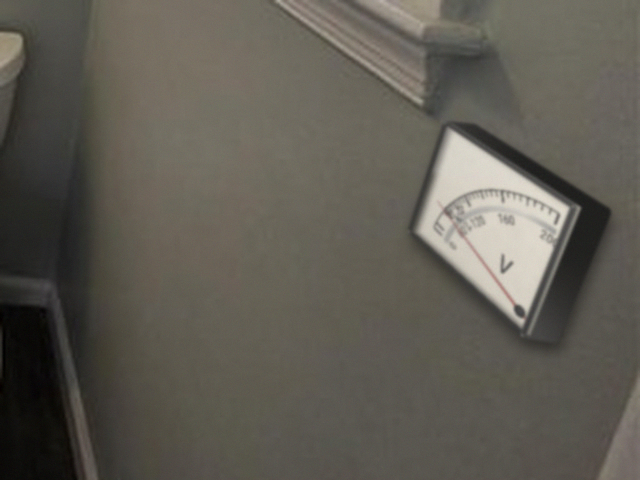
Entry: 80 V
